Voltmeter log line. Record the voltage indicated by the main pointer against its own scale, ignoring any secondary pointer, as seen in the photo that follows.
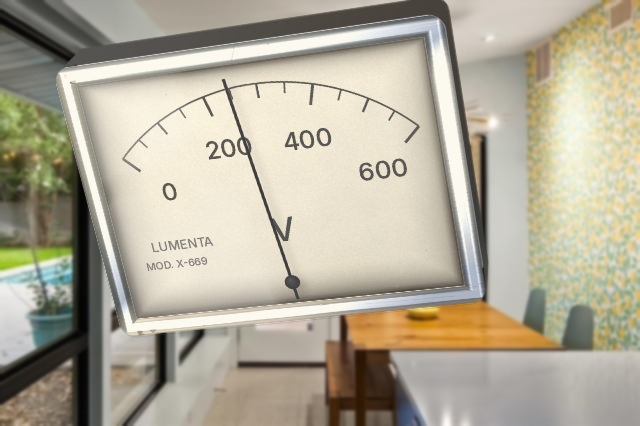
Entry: 250 V
